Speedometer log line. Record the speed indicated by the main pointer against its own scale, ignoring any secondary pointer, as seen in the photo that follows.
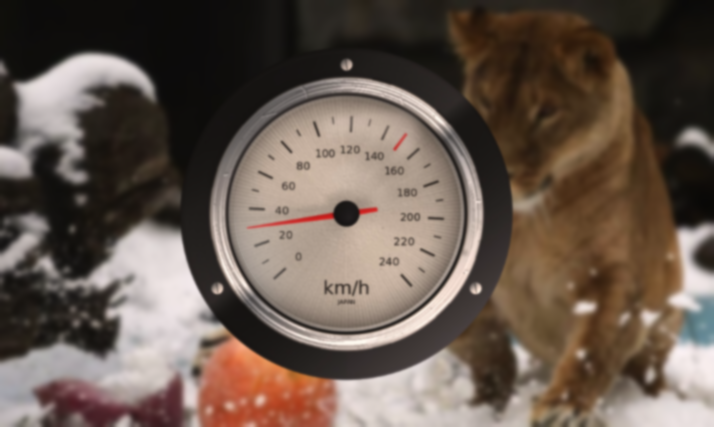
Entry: 30 km/h
